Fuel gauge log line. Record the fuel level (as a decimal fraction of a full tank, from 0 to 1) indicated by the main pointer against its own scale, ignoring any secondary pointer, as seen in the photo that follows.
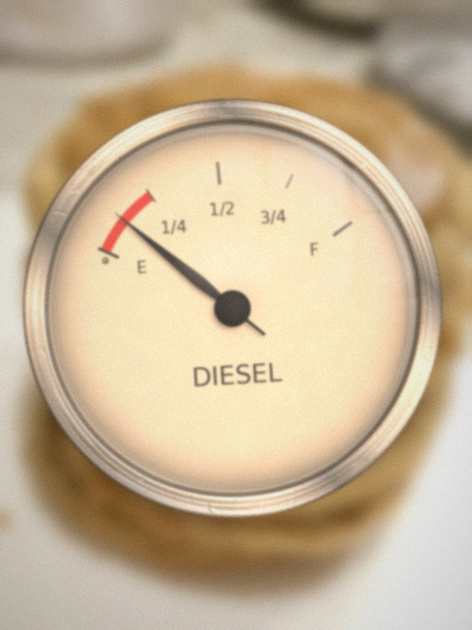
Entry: 0.125
